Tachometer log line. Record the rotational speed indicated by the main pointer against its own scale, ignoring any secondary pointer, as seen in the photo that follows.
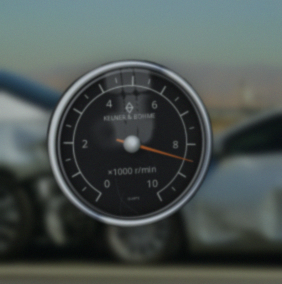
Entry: 8500 rpm
